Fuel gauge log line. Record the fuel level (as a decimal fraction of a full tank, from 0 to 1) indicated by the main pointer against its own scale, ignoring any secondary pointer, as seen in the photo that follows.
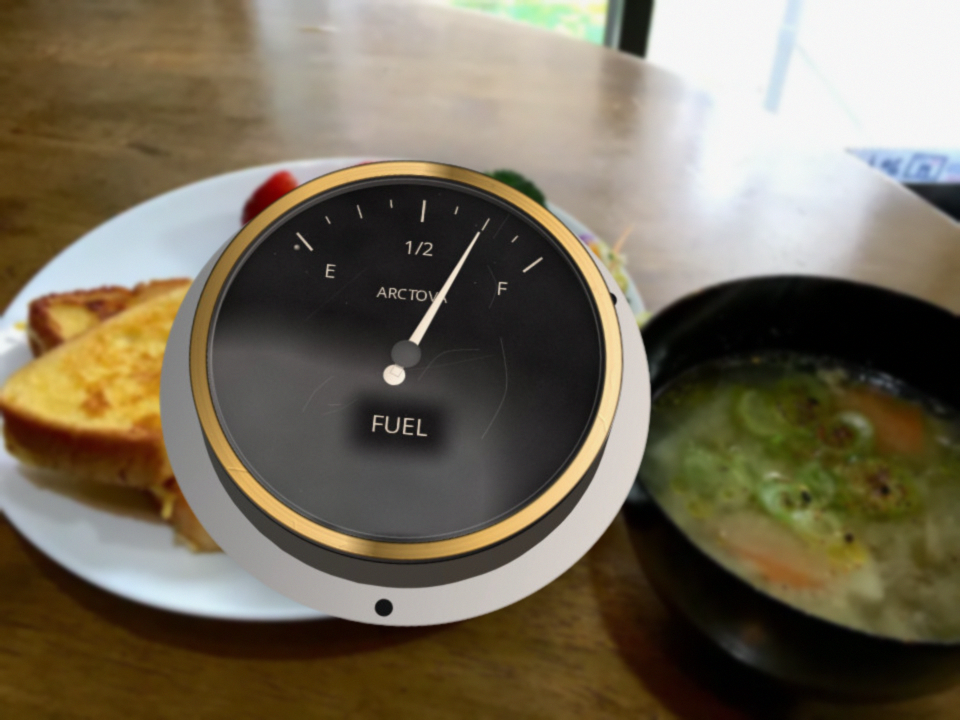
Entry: 0.75
